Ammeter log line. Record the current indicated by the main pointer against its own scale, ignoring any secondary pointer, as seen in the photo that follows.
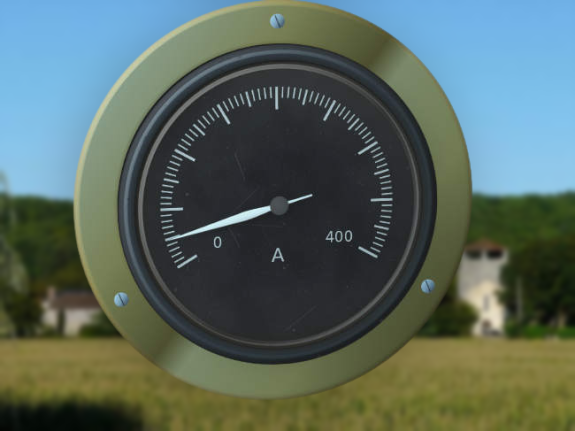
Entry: 25 A
